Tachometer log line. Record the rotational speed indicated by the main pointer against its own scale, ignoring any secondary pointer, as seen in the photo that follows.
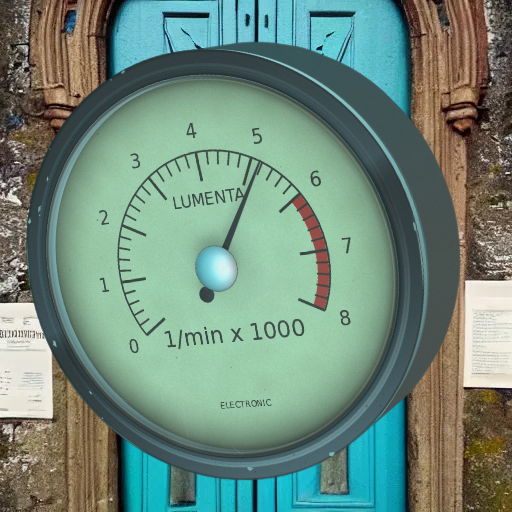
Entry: 5200 rpm
